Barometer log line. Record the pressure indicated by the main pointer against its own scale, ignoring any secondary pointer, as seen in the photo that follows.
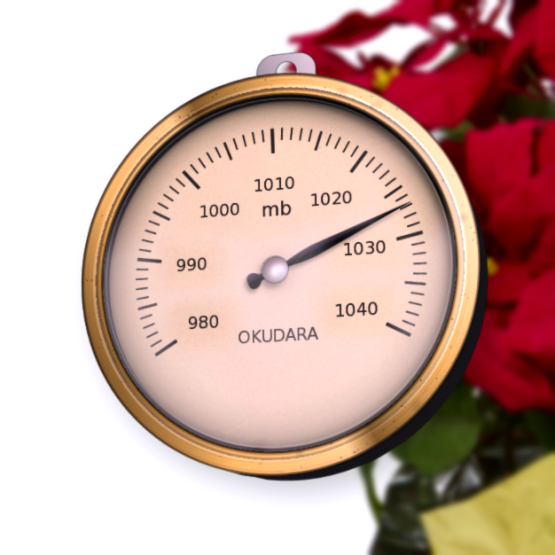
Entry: 1027 mbar
